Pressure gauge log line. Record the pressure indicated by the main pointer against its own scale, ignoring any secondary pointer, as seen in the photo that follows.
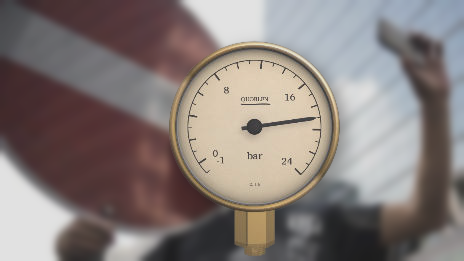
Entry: 19 bar
